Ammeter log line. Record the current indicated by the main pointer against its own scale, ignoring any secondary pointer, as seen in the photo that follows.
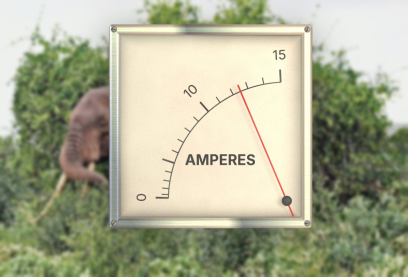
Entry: 12.5 A
